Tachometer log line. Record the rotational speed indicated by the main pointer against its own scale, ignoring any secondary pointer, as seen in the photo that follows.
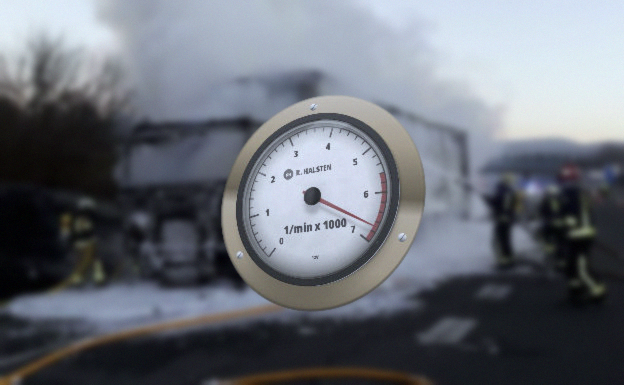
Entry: 6700 rpm
